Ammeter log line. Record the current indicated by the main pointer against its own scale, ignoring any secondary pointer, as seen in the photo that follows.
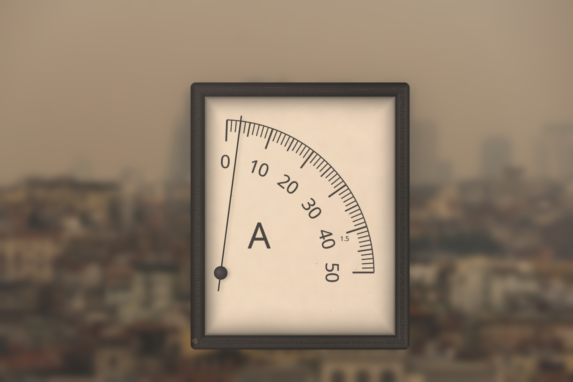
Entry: 3 A
